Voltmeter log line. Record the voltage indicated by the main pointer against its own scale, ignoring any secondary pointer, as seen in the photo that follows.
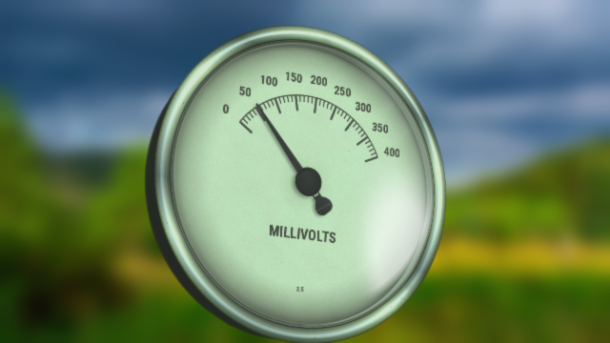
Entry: 50 mV
